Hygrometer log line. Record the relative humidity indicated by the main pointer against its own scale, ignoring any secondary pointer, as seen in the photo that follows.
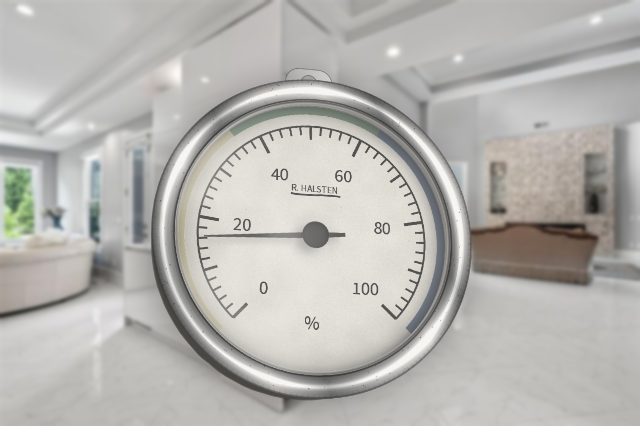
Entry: 16 %
